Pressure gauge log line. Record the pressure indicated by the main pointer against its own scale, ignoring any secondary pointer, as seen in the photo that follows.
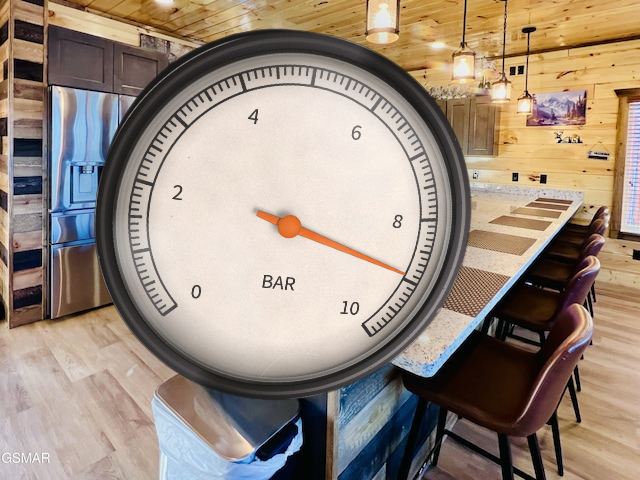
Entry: 8.9 bar
